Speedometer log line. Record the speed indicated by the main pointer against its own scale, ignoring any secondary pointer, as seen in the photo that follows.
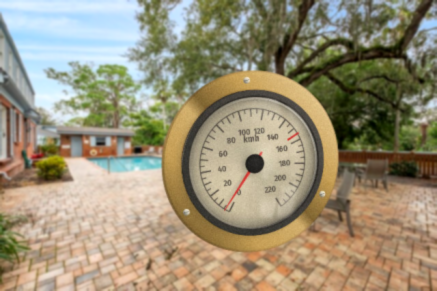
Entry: 5 km/h
